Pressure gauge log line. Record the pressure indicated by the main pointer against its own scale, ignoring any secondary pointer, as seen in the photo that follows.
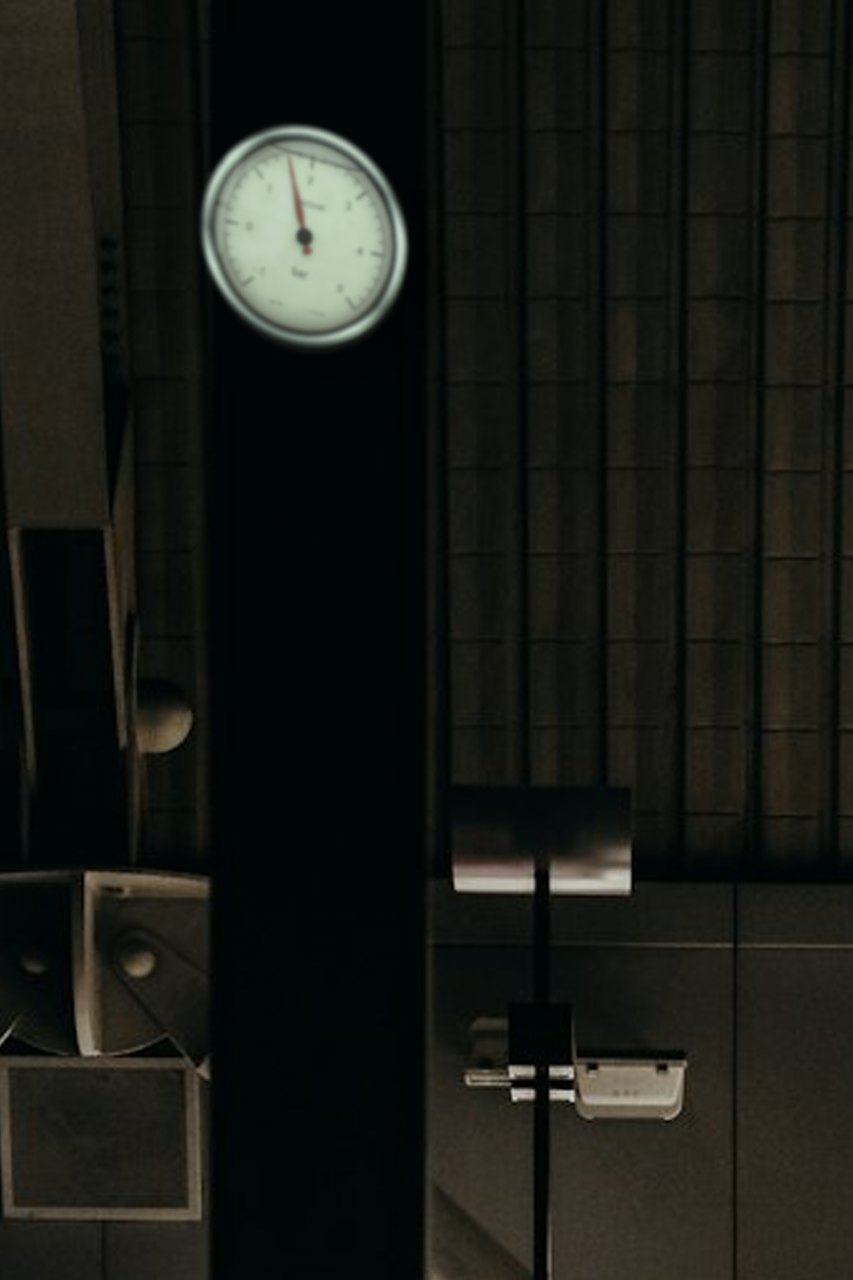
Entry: 1.6 bar
